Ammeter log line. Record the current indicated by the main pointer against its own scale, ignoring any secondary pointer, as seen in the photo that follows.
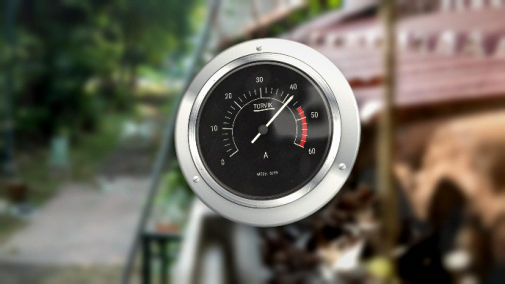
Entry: 42 A
